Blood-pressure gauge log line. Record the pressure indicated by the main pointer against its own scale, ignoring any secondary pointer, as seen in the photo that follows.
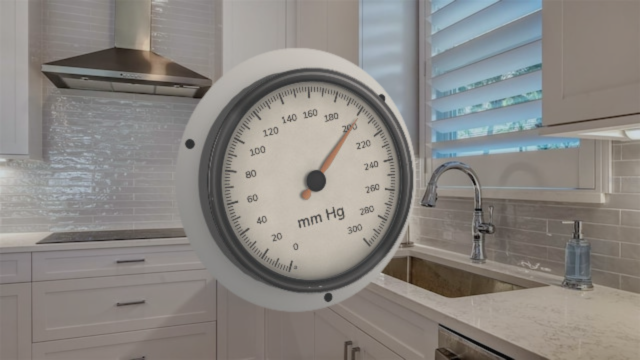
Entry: 200 mmHg
